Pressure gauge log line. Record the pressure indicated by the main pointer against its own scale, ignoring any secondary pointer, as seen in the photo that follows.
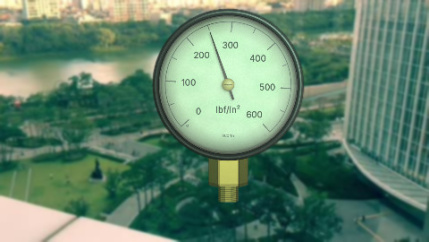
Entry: 250 psi
